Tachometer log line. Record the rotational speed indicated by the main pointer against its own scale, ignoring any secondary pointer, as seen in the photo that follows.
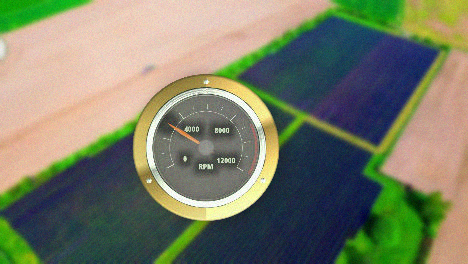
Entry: 3000 rpm
